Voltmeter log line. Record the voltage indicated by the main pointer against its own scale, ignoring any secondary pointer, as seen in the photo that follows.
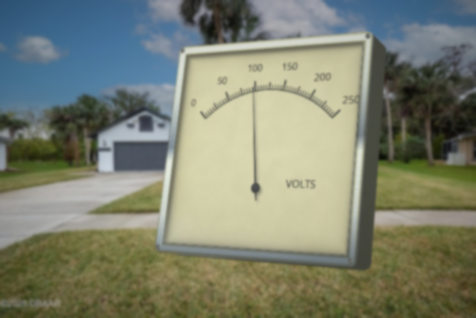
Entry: 100 V
